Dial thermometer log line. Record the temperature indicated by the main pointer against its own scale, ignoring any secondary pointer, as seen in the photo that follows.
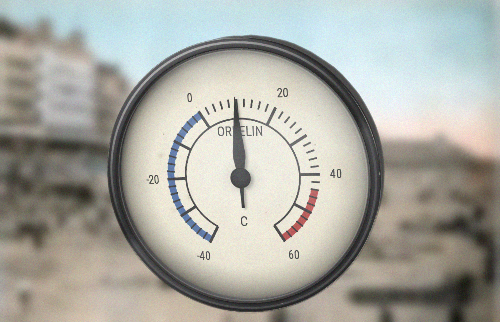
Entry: 10 °C
